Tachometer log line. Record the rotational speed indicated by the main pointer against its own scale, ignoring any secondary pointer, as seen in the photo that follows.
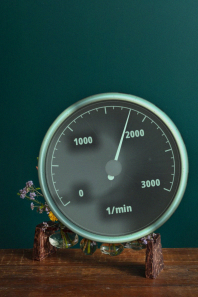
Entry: 1800 rpm
